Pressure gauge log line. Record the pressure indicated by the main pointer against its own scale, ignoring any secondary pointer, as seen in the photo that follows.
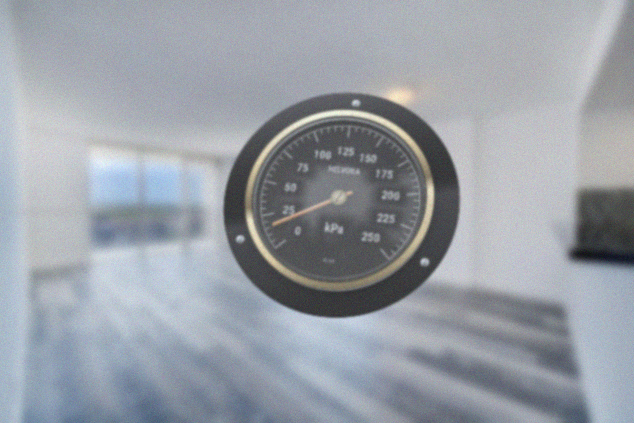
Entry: 15 kPa
